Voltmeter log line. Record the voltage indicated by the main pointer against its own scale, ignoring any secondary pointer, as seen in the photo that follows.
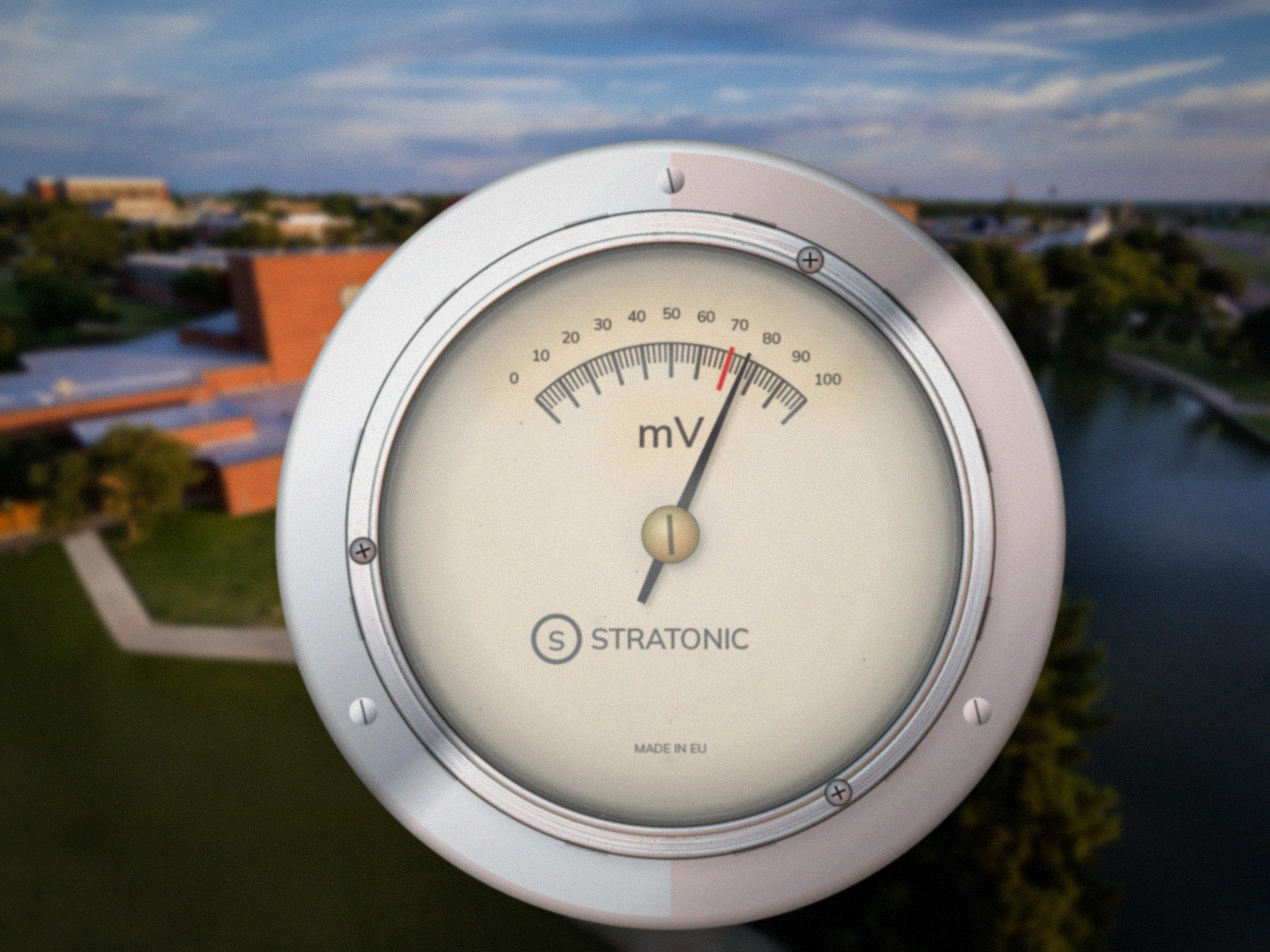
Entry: 76 mV
